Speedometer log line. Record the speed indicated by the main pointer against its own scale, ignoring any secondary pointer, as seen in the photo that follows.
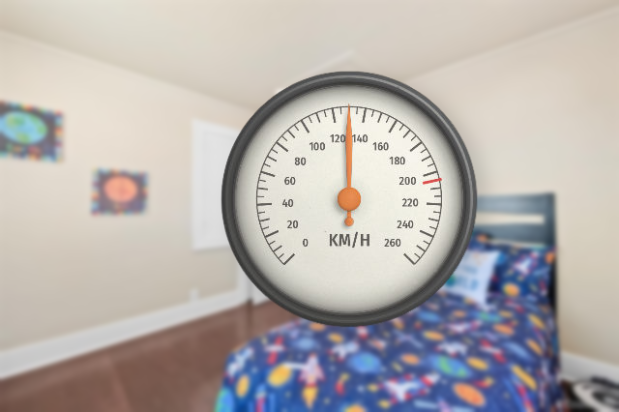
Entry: 130 km/h
